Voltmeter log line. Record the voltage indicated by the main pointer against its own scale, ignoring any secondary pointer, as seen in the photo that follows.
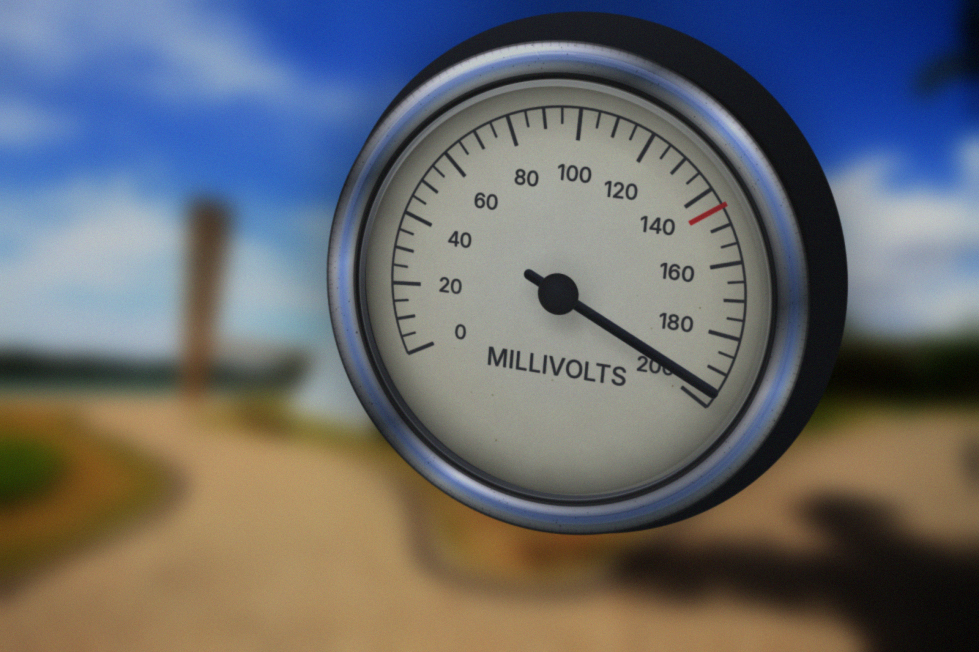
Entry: 195 mV
